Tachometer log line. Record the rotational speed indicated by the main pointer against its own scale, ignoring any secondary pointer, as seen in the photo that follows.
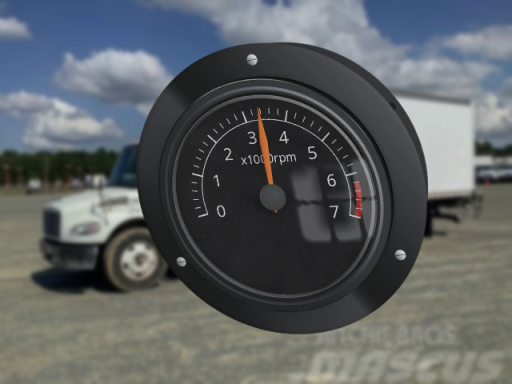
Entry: 3400 rpm
